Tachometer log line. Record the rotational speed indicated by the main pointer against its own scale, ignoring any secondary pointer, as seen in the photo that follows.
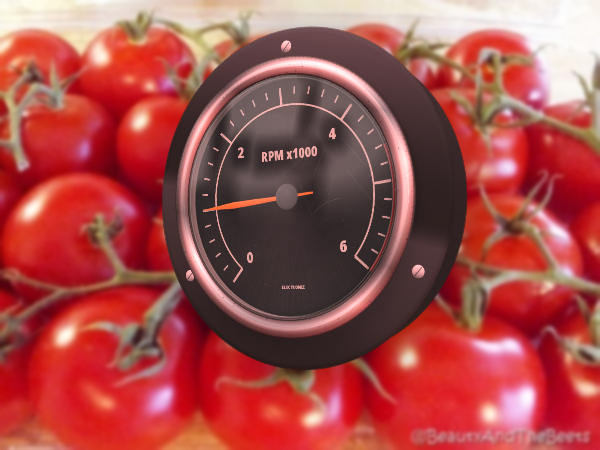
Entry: 1000 rpm
